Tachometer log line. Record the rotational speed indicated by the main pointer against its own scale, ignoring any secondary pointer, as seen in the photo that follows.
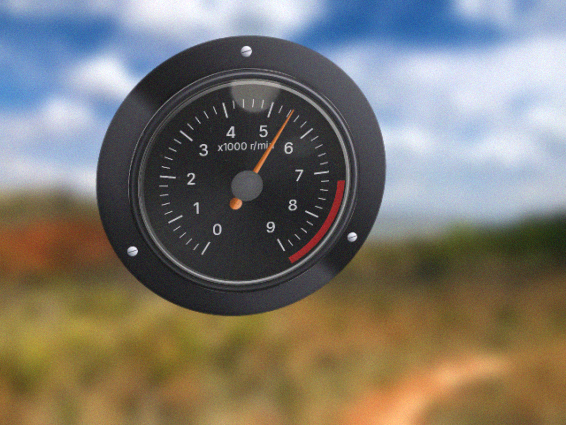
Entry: 5400 rpm
